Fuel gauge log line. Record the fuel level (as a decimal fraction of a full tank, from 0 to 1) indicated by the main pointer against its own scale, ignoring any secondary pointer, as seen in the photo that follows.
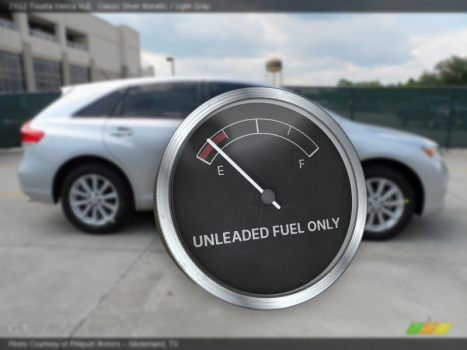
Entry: 0.125
